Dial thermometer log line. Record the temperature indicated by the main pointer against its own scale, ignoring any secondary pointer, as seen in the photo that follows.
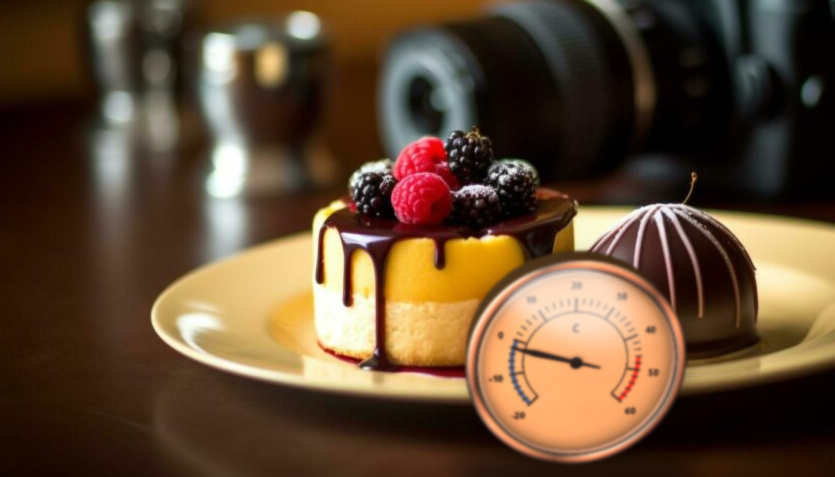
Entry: -2 °C
